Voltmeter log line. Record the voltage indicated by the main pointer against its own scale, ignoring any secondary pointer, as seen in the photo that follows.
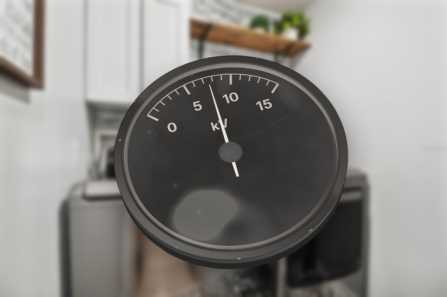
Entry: 7.5 kV
